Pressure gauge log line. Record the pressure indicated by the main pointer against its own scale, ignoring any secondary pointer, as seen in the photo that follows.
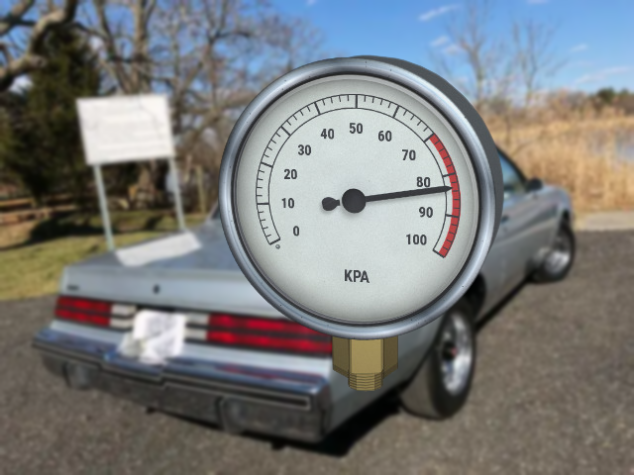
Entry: 83 kPa
